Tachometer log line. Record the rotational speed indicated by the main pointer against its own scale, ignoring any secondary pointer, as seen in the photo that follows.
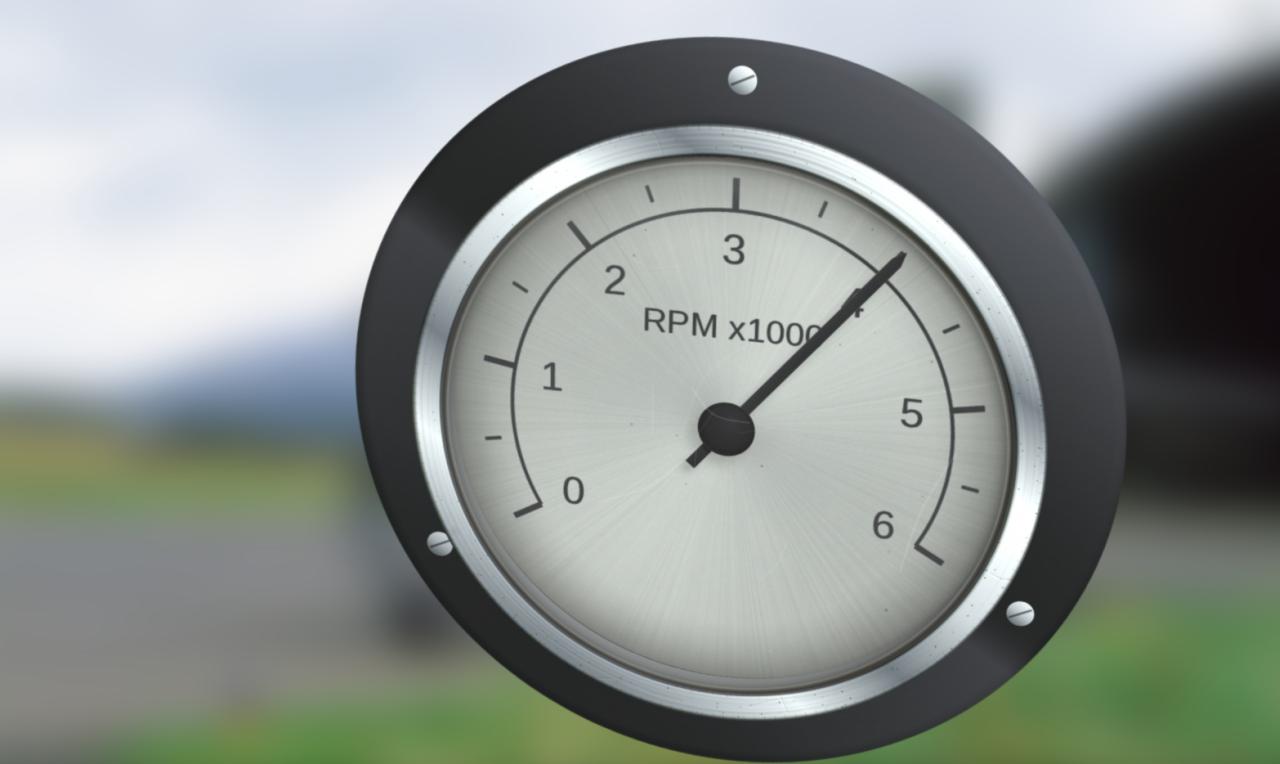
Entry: 4000 rpm
